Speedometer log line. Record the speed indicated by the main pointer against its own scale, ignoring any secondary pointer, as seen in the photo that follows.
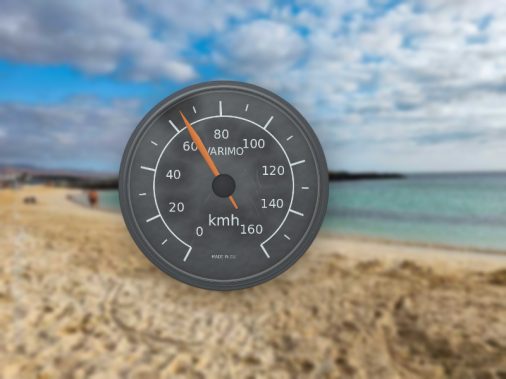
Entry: 65 km/h
